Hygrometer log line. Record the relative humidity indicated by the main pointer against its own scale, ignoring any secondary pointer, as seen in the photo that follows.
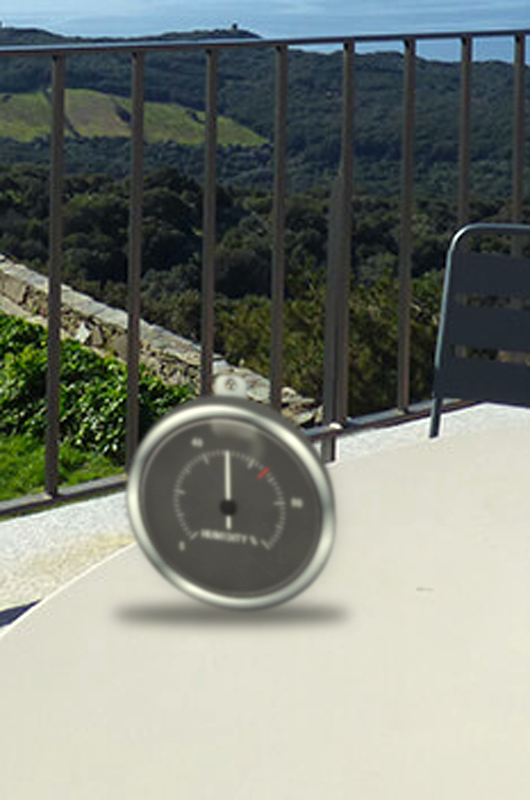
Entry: 50 %
